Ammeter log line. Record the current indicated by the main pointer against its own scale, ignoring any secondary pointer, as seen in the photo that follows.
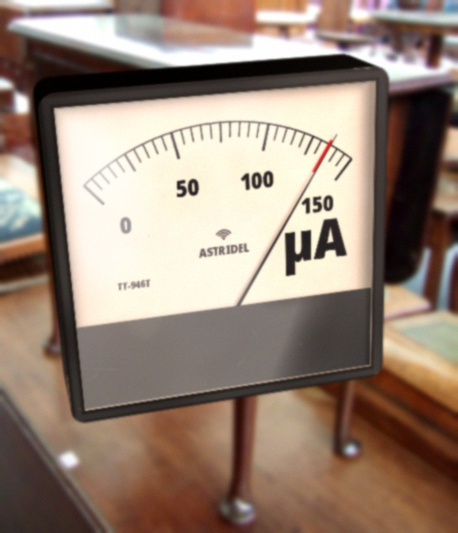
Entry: 135 µA
